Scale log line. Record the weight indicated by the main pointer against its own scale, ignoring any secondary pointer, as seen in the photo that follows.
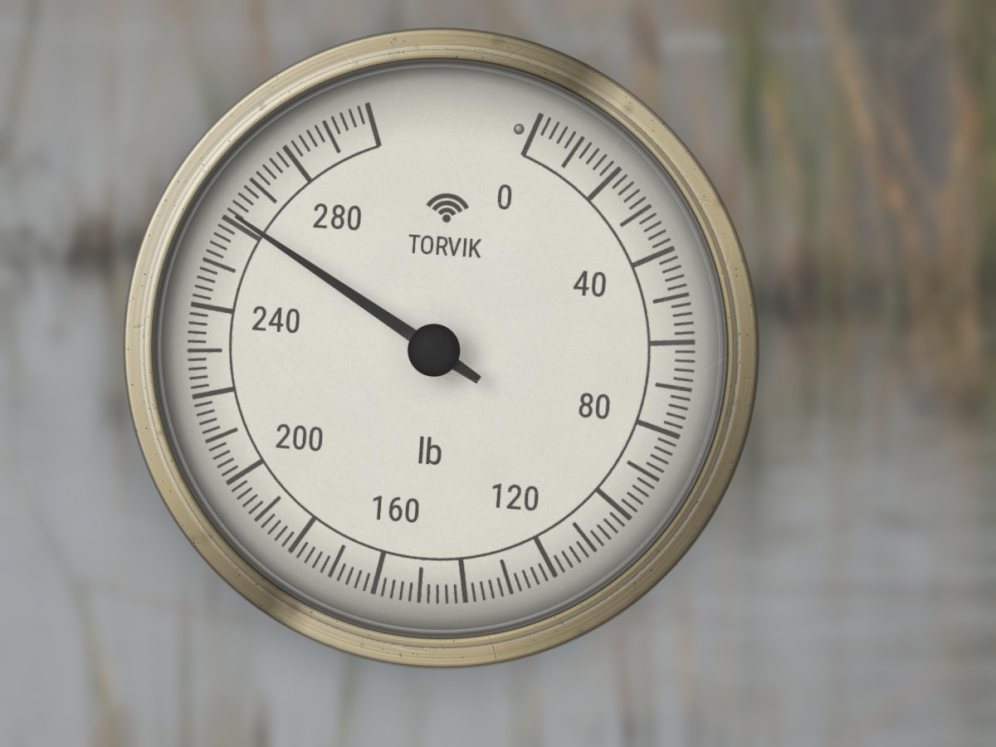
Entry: 262 lb
